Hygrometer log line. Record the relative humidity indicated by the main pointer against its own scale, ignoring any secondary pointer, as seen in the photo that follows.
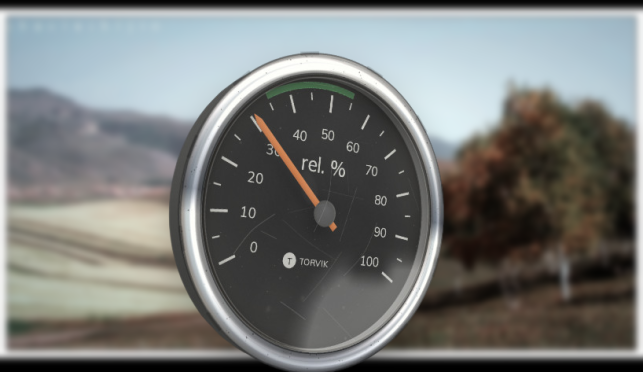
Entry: 30 %
